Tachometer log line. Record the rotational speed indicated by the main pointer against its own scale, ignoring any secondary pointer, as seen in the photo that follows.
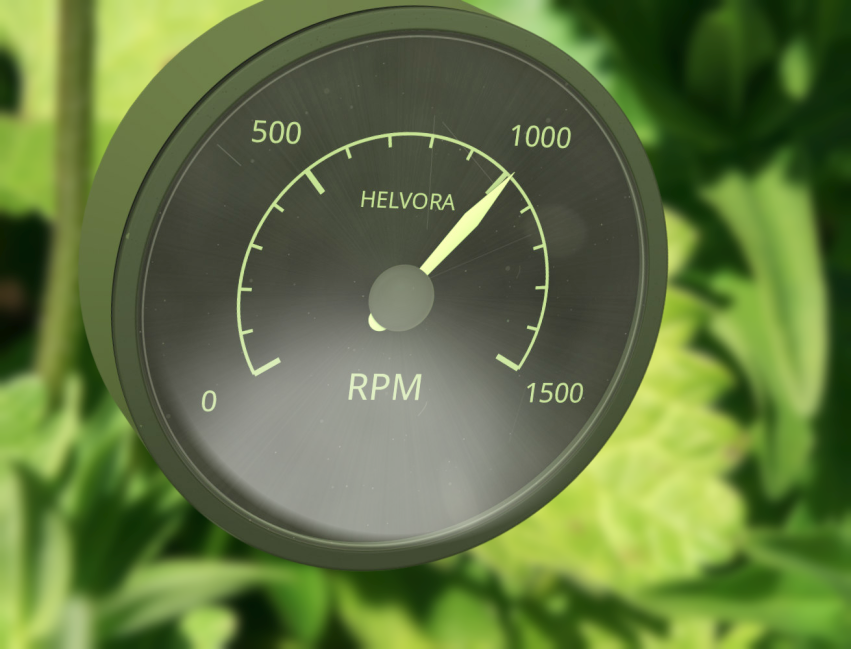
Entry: 1000 rpm
